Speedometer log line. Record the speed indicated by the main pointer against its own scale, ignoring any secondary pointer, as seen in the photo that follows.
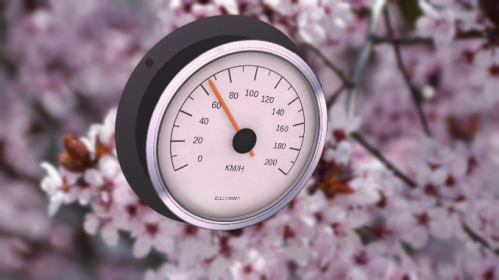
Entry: 65 km/h
